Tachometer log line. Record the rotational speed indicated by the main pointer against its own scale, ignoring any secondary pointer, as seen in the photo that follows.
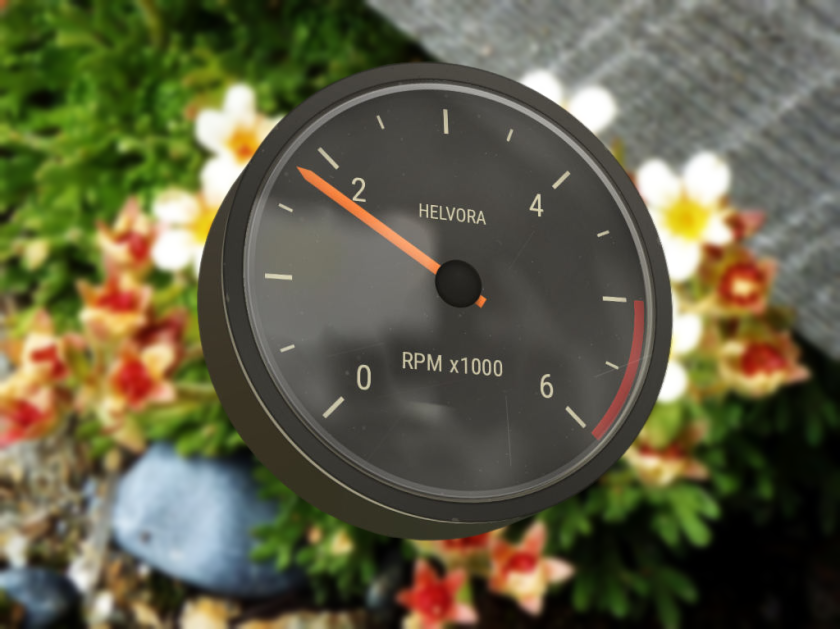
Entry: 1750 rpm
